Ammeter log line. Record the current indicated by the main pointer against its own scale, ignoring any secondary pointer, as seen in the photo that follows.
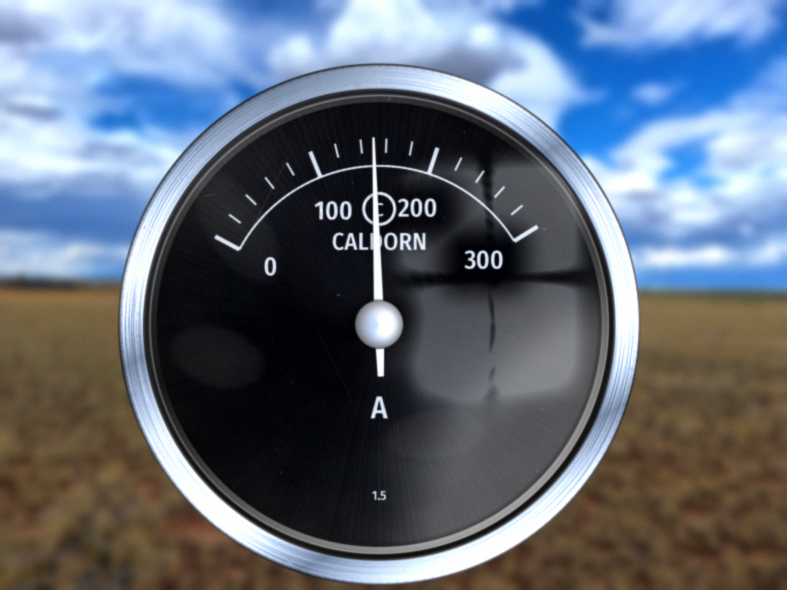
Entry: 150 A
